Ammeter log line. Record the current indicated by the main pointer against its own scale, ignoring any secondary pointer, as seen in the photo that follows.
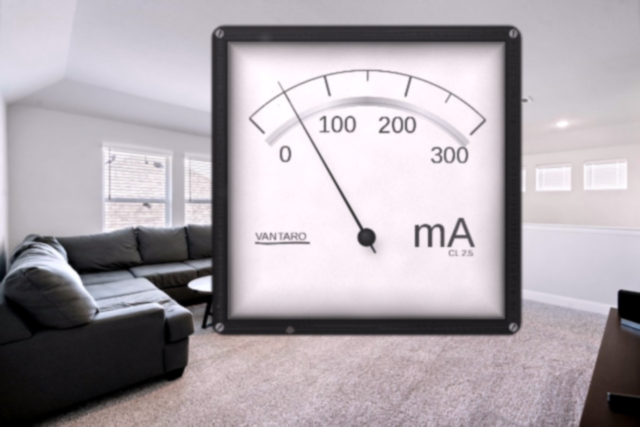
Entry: 50 mA
